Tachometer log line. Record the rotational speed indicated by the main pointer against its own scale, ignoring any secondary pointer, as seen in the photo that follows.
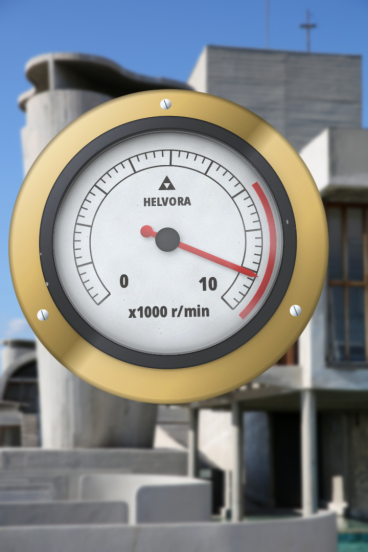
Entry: 9100 rpm
